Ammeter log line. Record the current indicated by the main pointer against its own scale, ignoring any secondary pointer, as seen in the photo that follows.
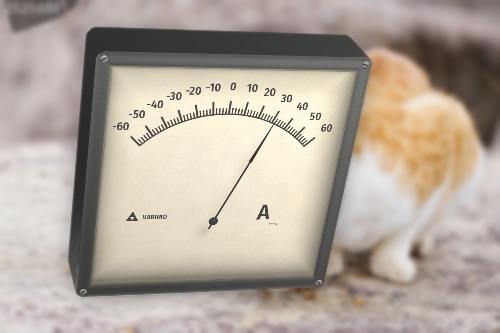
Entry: 30 A
